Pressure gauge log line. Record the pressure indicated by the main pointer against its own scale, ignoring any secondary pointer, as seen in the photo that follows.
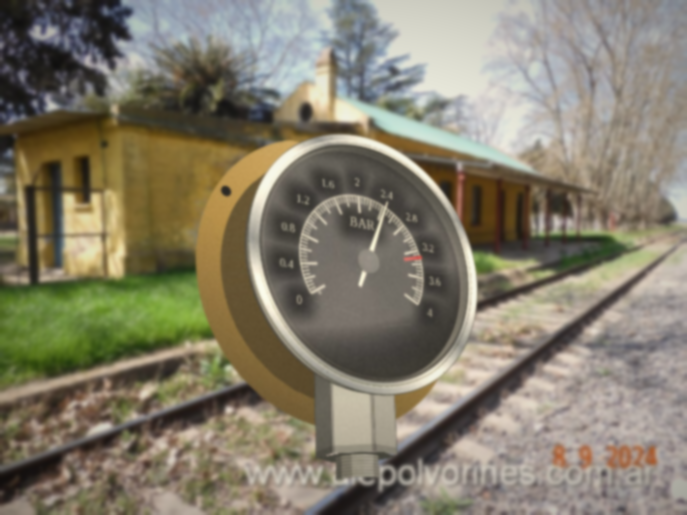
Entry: 2.4 bar
